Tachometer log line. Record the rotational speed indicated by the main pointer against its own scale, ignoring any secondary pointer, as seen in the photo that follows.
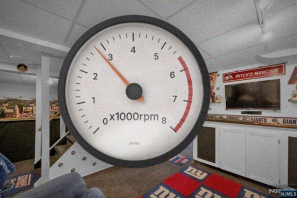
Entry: 2800 rpm
